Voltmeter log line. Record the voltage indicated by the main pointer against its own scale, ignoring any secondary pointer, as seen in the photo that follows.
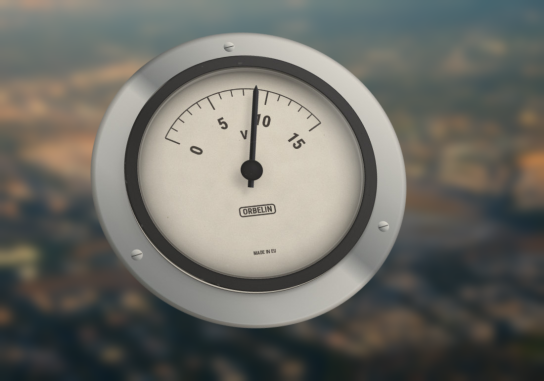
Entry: 9 V
